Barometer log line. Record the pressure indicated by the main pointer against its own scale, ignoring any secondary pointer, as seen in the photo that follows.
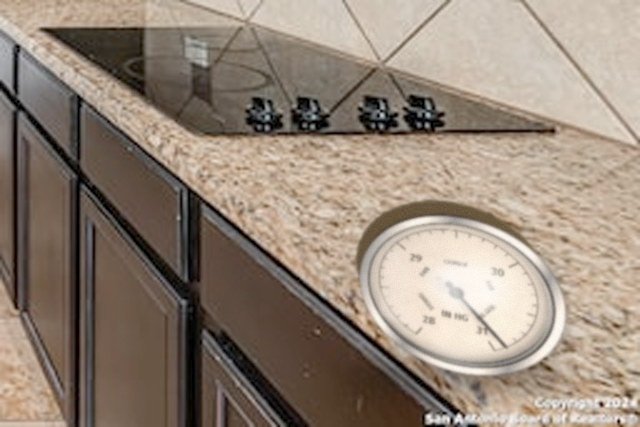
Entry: 30.9 inHg
